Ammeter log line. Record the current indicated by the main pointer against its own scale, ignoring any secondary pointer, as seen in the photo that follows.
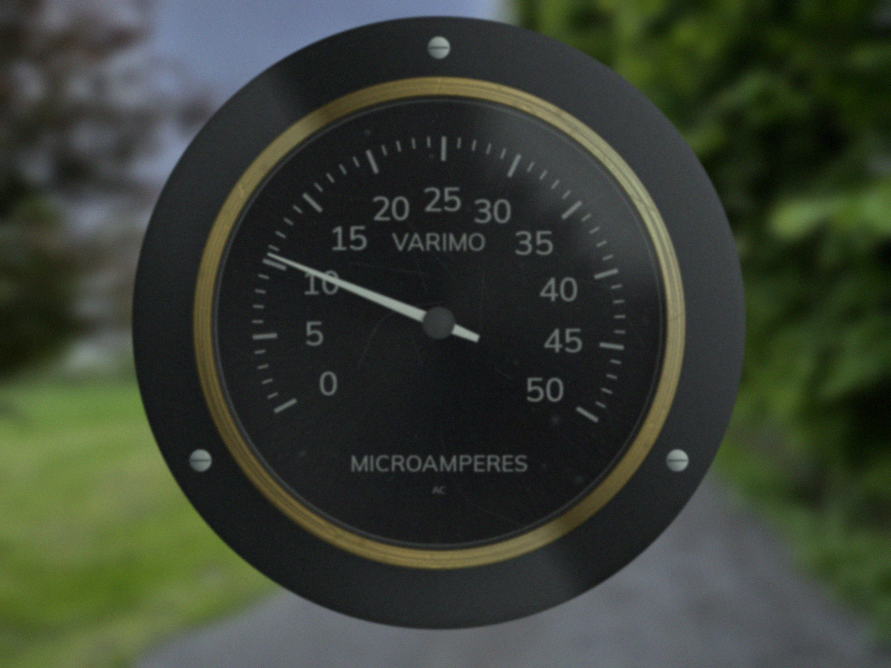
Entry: 10.5 µA
